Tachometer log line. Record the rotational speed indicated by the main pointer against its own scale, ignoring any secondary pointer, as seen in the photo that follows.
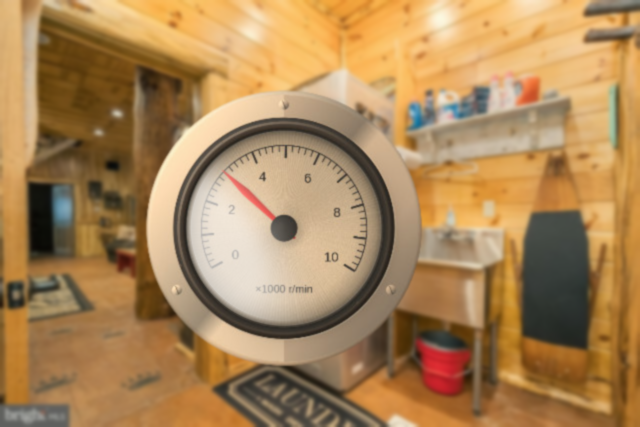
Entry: 3000 rpm
